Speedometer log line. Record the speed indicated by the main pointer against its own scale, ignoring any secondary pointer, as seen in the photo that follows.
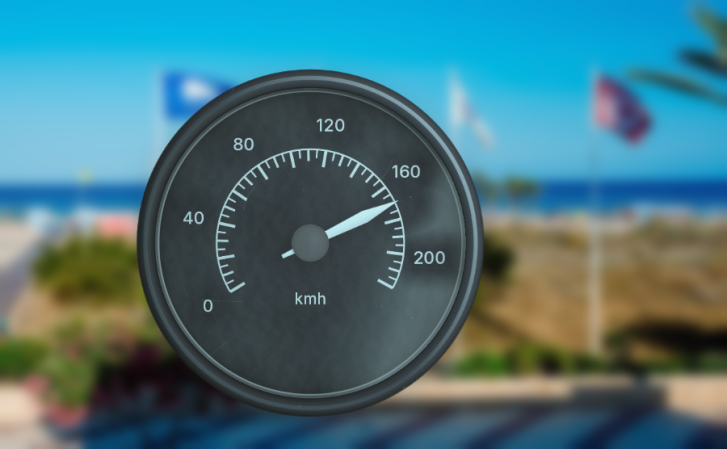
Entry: 170 km/h
